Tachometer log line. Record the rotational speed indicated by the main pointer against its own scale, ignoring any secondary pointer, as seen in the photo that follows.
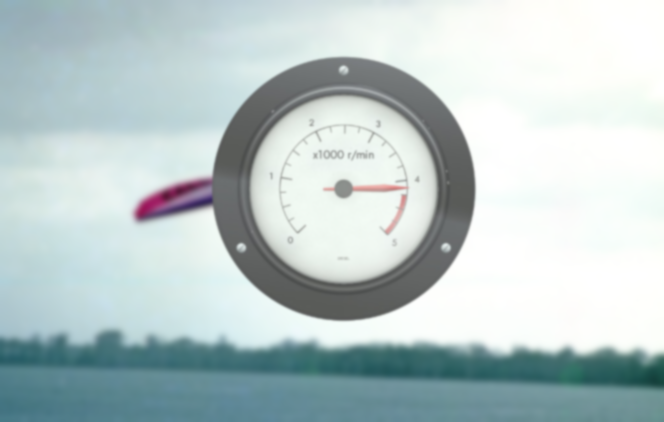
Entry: 4125 rpm
